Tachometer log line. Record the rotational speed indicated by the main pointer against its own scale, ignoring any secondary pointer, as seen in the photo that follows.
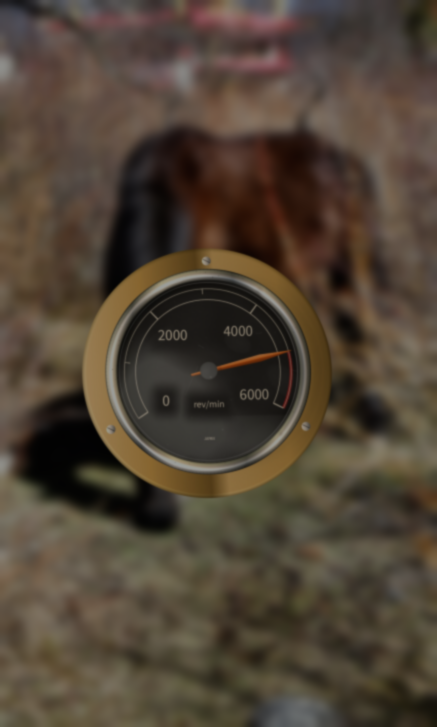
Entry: 5000 rpm
